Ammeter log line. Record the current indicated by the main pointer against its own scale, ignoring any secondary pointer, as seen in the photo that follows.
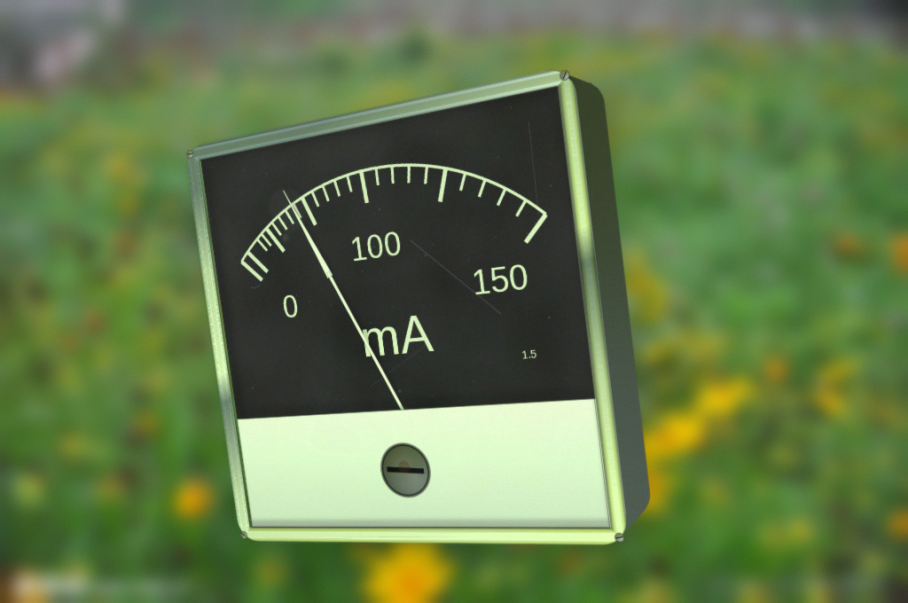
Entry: 70 mA
